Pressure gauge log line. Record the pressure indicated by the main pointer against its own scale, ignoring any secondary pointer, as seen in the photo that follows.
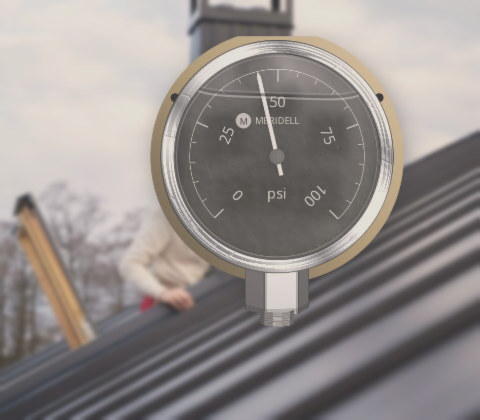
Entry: 45 psi
